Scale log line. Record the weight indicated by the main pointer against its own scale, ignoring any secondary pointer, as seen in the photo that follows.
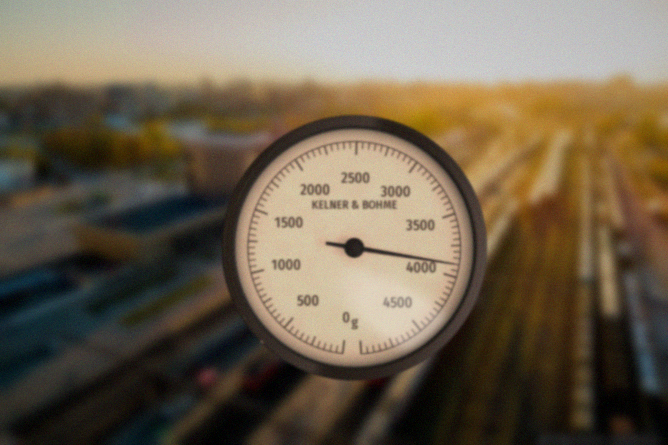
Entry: 3900 g
